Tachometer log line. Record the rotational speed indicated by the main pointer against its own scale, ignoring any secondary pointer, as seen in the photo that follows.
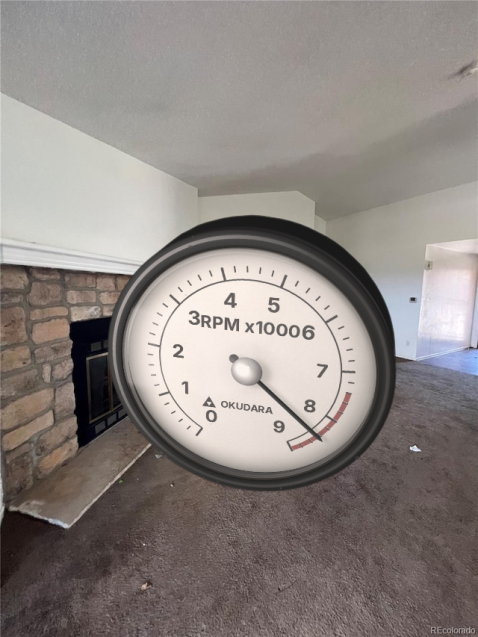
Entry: 8400 rpm
